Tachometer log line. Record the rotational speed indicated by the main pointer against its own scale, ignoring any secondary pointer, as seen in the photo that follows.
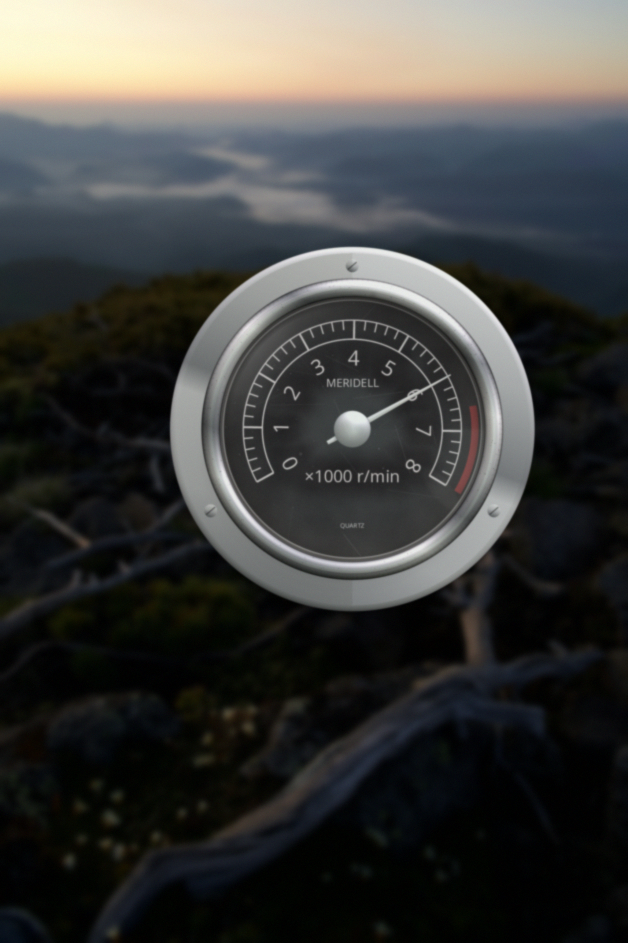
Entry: 6000 rpm
